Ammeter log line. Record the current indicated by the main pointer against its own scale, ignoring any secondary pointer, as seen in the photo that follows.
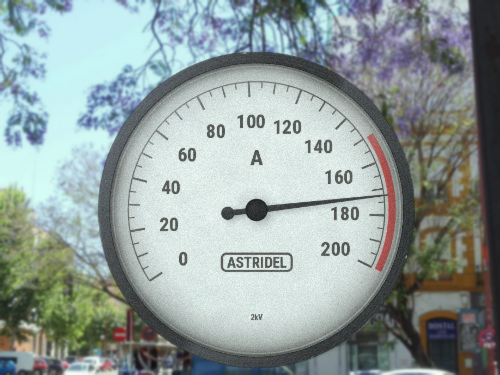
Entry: 172.5 A
